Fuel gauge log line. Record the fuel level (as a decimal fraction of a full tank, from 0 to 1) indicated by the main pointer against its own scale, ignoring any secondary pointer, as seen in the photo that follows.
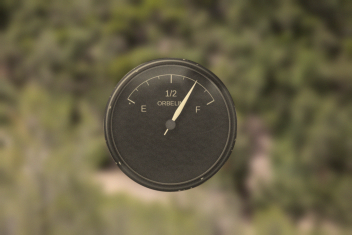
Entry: 0.75
